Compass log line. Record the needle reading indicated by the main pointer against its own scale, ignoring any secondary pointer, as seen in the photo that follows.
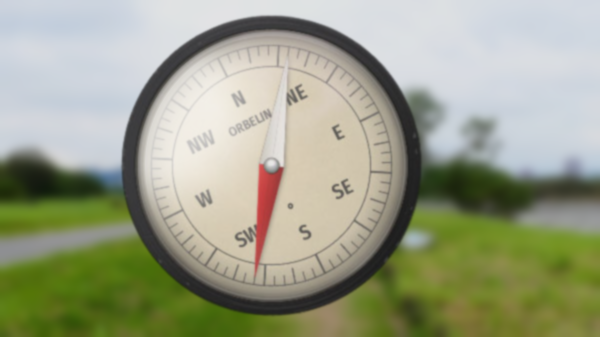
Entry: 215 °
